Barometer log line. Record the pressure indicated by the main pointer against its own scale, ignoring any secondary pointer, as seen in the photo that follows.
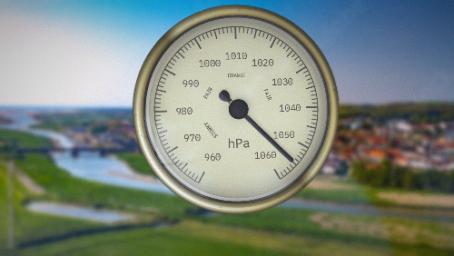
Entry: 1055 hPa
